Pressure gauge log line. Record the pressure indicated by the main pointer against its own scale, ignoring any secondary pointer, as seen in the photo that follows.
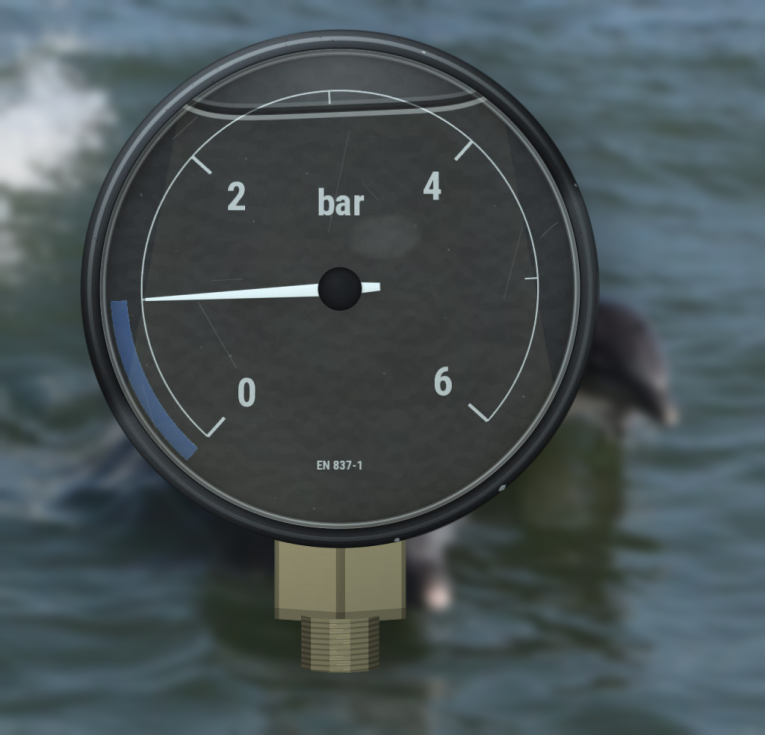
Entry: 1 bar
